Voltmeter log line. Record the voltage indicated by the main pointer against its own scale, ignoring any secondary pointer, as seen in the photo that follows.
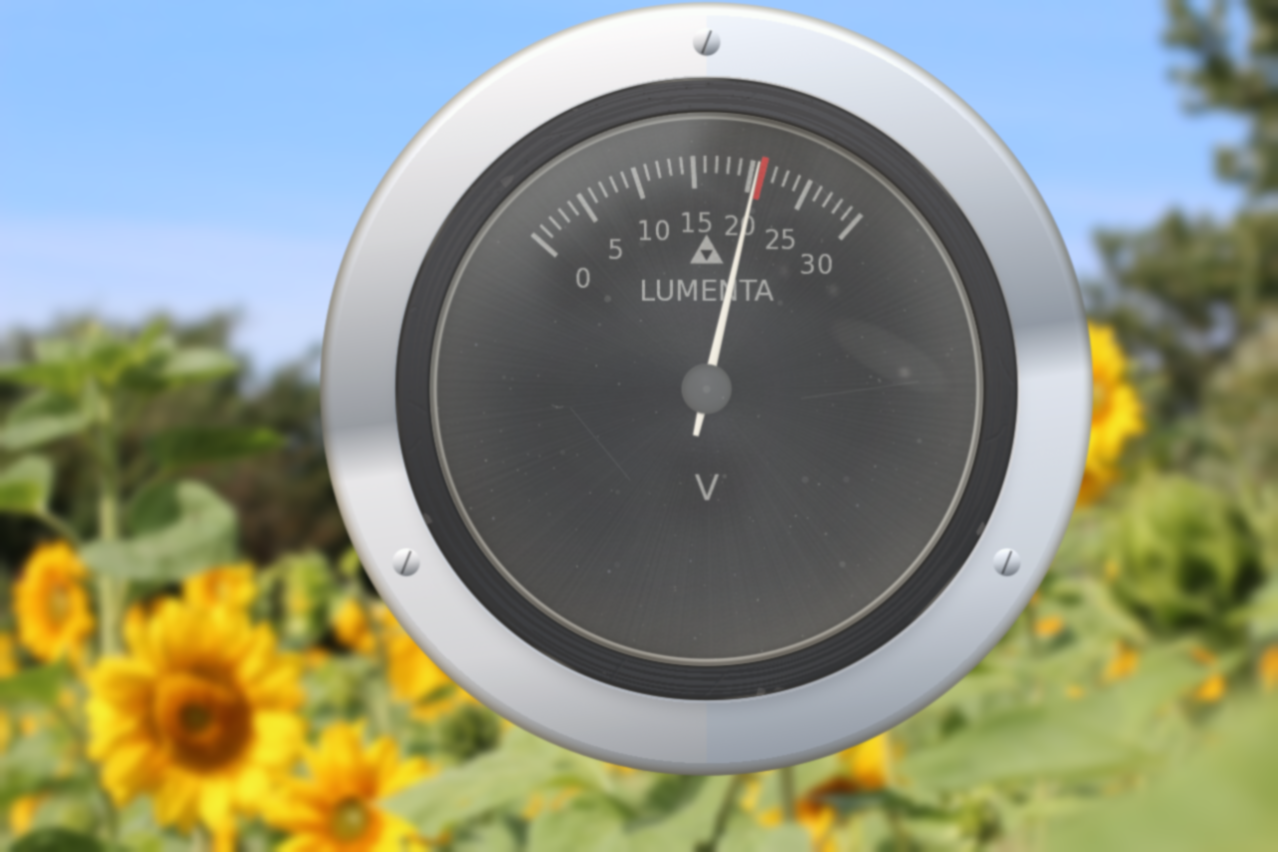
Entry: 20.5 V
